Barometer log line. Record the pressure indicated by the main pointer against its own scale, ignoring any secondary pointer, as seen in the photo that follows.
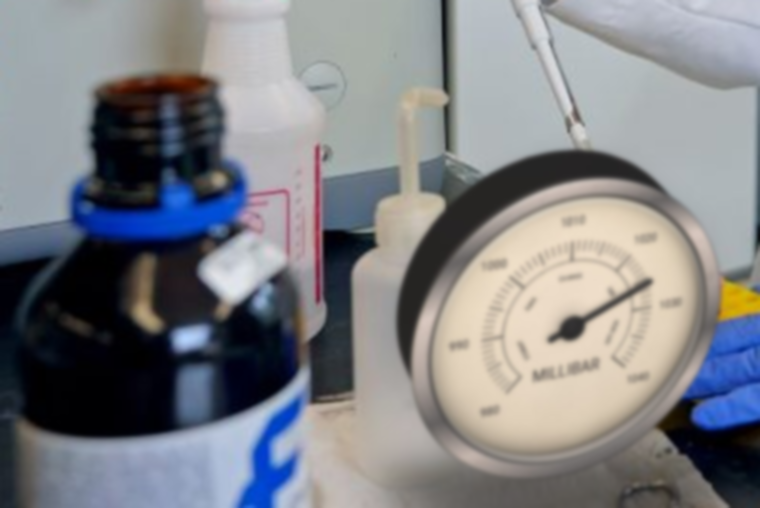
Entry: 1025 mbar
